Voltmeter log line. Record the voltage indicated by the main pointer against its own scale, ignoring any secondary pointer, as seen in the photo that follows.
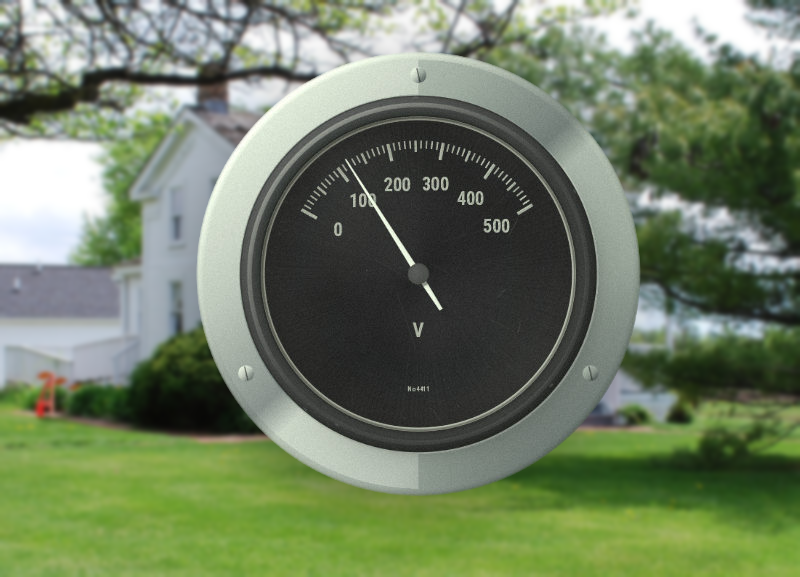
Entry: 120 V
